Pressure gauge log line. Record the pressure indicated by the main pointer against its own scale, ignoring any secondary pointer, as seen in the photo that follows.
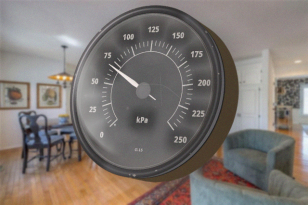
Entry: 70 kPa
